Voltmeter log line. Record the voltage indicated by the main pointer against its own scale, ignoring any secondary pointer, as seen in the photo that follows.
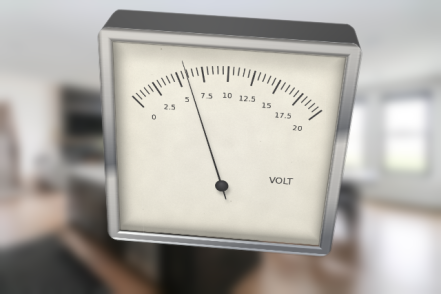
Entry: 6 V
